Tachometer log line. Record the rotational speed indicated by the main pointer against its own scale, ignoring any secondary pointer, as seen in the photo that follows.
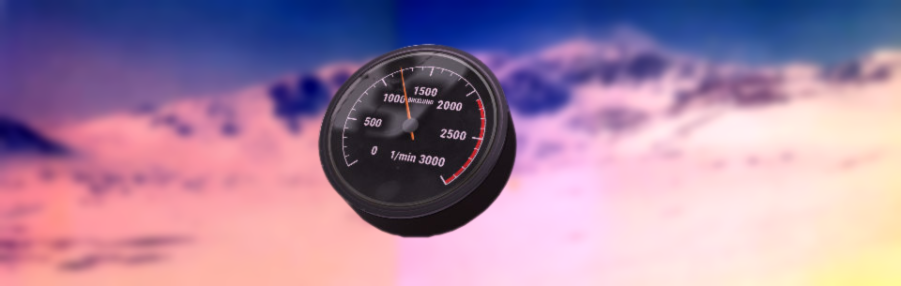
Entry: 1200 rpm
